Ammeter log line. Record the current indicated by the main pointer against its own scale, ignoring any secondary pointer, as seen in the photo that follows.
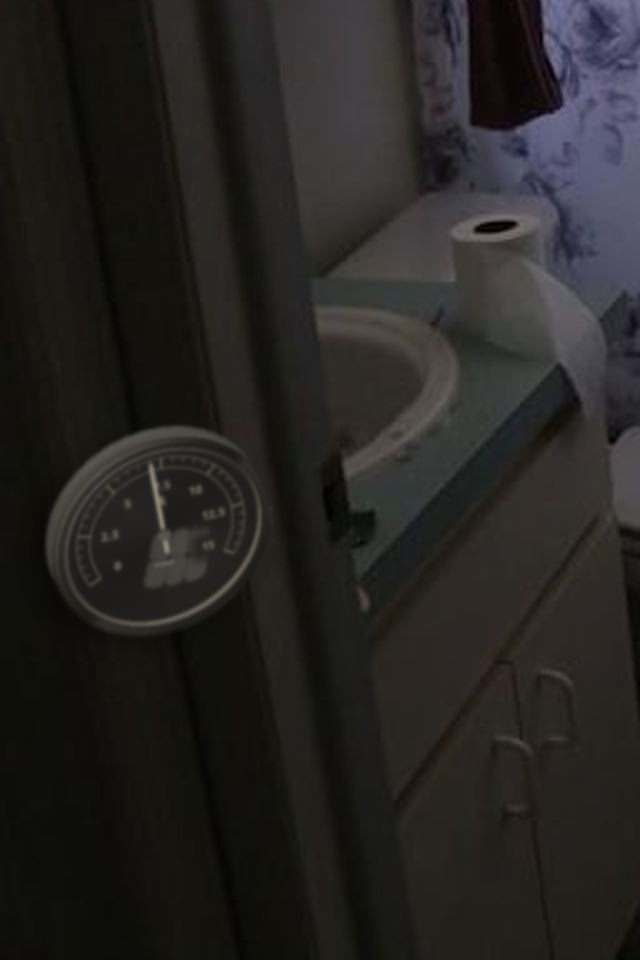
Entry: 7 A
